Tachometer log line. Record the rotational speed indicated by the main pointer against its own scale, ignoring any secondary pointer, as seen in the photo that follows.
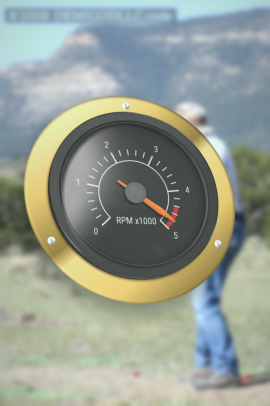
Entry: 4800 rpm
